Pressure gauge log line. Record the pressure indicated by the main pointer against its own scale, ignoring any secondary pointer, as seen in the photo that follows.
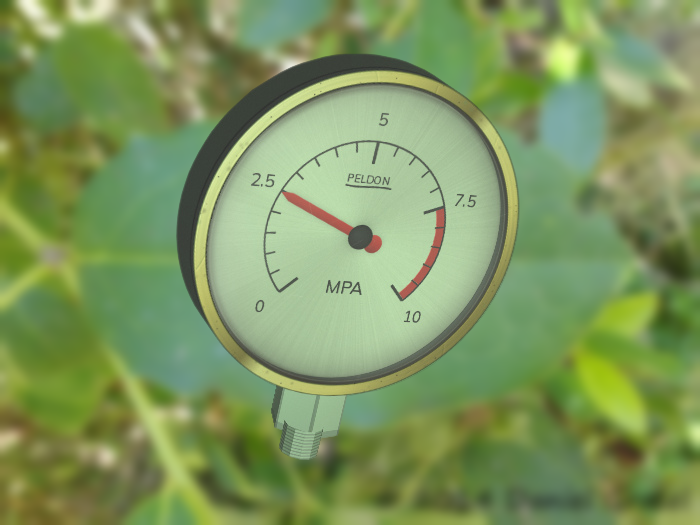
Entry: 2.5 MPa
